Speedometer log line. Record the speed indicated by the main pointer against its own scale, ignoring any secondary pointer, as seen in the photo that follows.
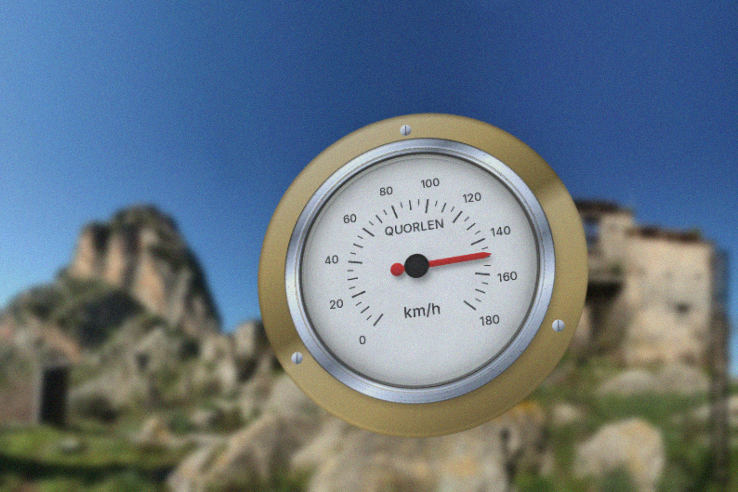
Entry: 150 km/h
